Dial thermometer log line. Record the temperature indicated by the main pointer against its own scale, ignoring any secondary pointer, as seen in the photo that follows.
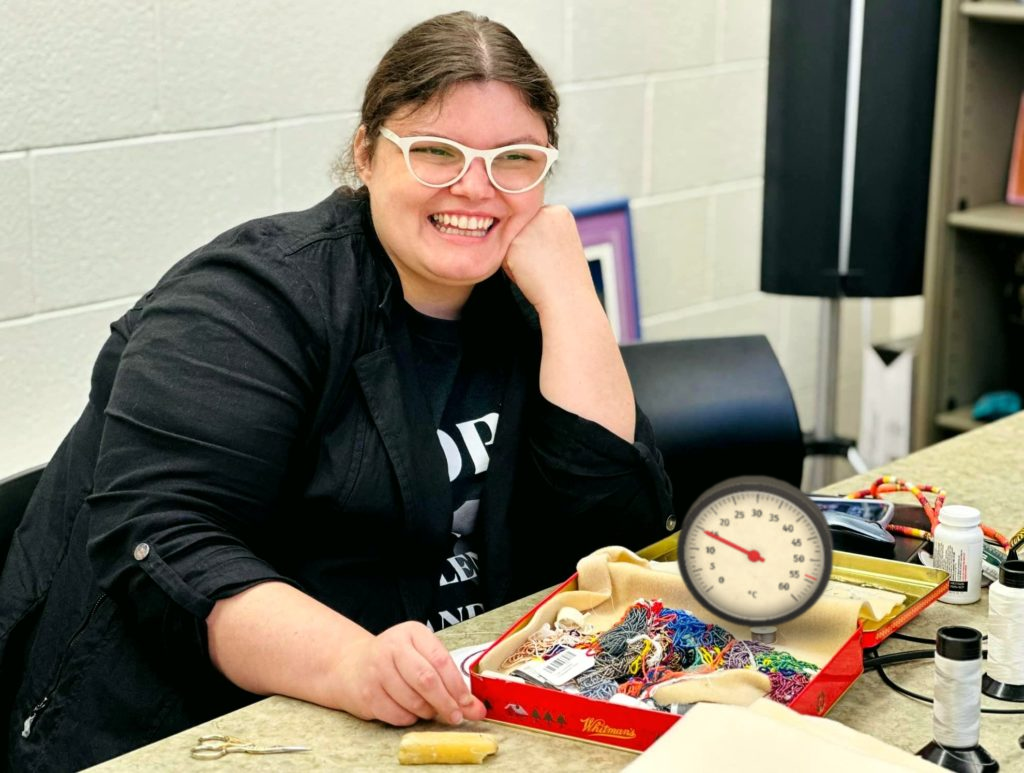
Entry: 15 °C
